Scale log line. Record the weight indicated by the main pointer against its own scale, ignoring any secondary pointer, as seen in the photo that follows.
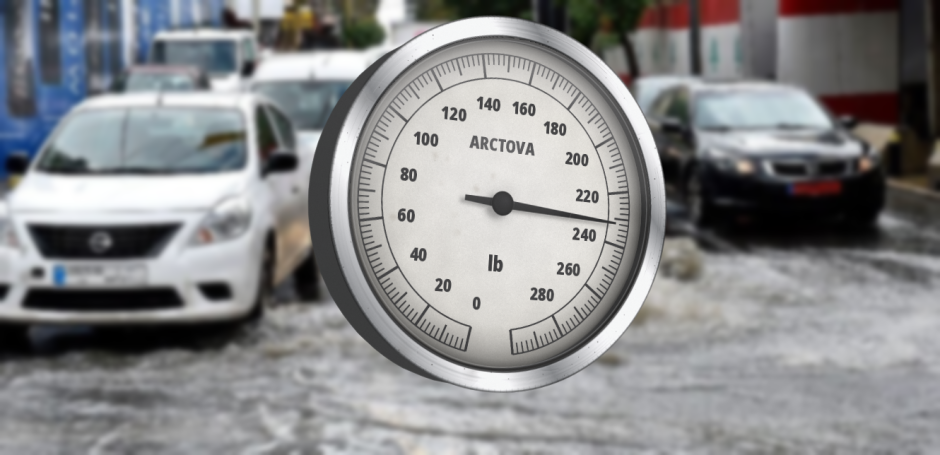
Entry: 232 lb
